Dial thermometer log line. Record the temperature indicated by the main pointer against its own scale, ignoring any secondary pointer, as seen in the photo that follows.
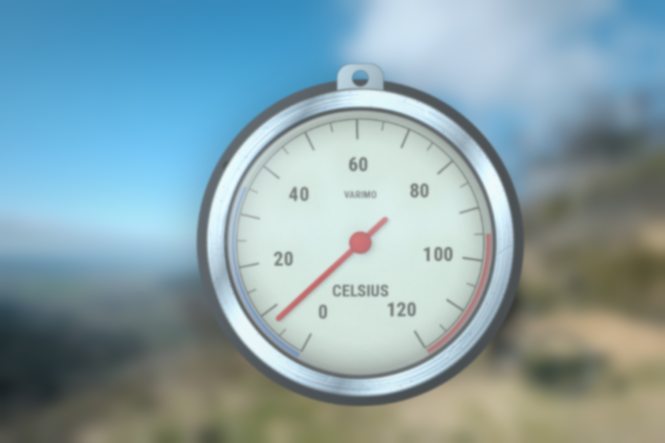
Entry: 7.5 °C
